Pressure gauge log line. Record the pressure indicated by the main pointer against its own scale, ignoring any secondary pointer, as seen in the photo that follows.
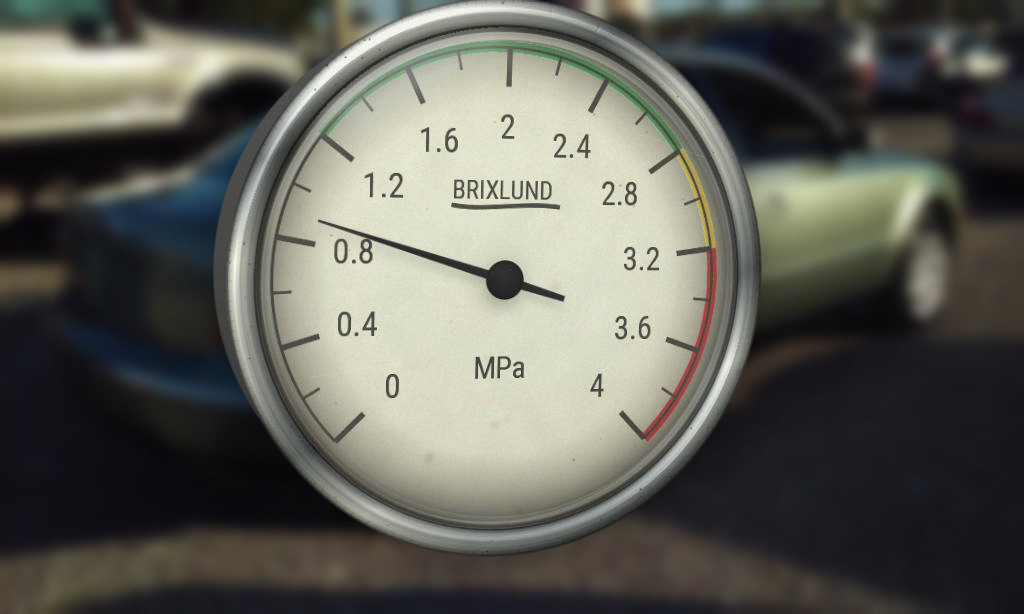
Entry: 0.9 MPa
